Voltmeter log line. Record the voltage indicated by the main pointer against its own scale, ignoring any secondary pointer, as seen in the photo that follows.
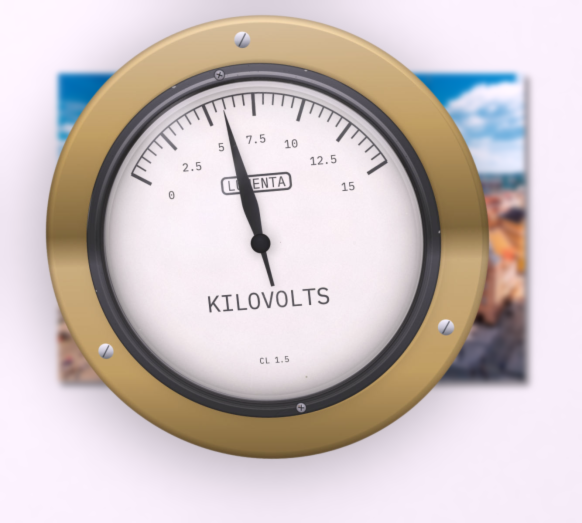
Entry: 6 kV
